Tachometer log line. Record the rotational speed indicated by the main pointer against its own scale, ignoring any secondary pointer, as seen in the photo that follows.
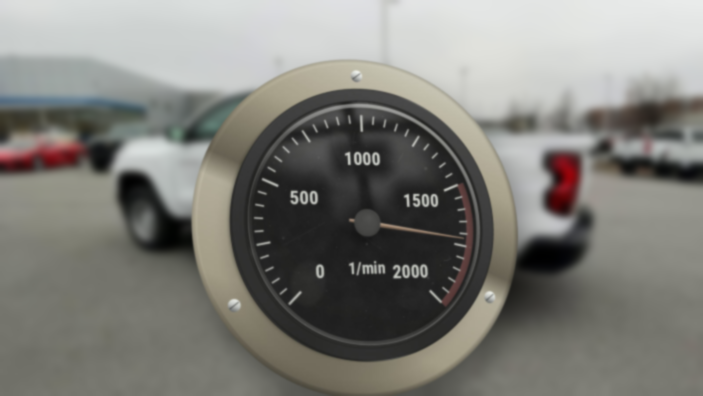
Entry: 1725 rpm
